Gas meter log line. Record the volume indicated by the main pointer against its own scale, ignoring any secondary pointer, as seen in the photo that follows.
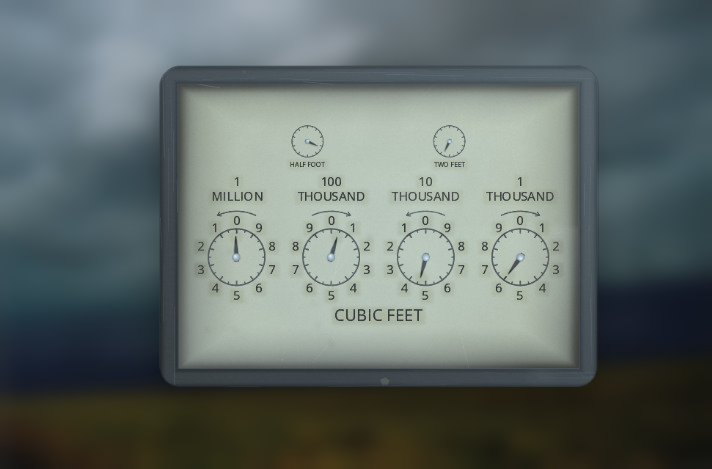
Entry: 4600 ft³
